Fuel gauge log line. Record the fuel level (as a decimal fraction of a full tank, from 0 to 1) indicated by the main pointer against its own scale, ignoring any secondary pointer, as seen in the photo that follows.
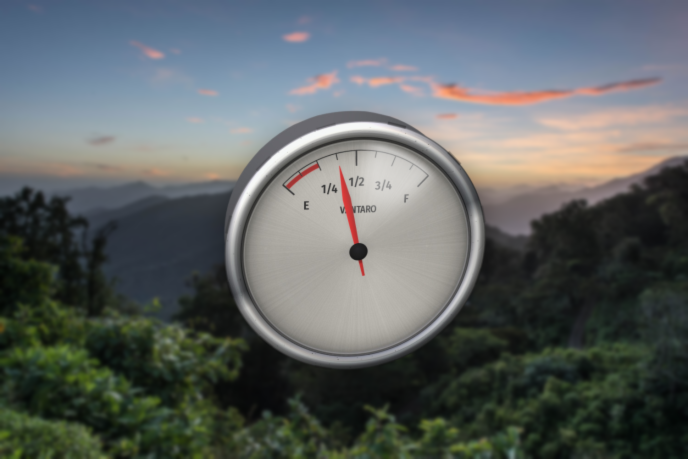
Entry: 0.375
